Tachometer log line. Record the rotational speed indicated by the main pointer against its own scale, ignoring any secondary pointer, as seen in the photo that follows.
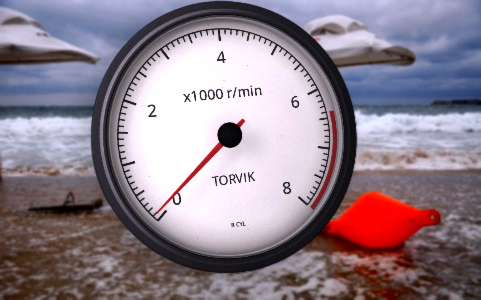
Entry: 100 rpm
